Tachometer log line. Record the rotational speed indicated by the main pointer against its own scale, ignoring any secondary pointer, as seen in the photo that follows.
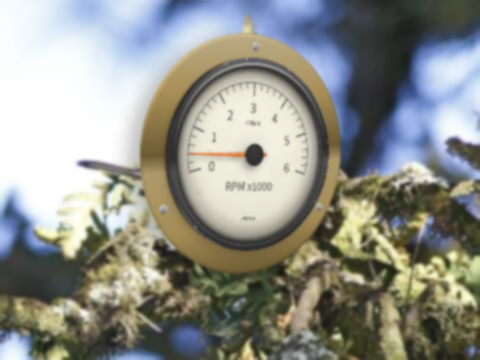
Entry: 400 rpm
